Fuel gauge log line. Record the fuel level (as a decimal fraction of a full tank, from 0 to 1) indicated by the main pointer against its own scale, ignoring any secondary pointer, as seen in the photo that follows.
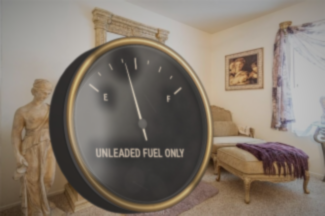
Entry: 0.375
